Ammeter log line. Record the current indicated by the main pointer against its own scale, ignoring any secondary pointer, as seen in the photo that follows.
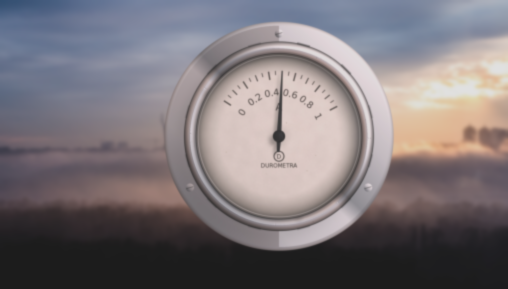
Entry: 0.5 A
